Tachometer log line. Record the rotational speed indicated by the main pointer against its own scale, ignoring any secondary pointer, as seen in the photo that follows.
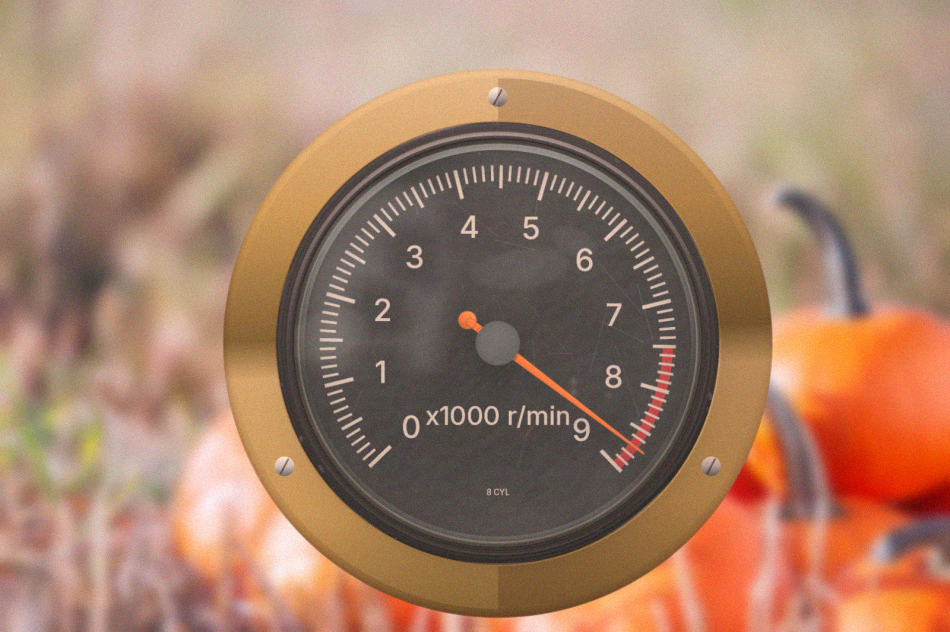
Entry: 8700 rpm
